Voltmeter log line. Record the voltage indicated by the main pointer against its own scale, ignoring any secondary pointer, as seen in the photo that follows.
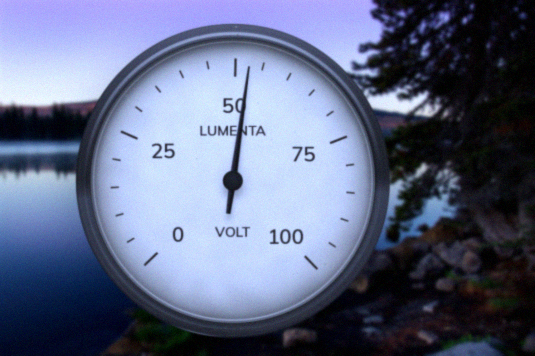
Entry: 52.5 V
